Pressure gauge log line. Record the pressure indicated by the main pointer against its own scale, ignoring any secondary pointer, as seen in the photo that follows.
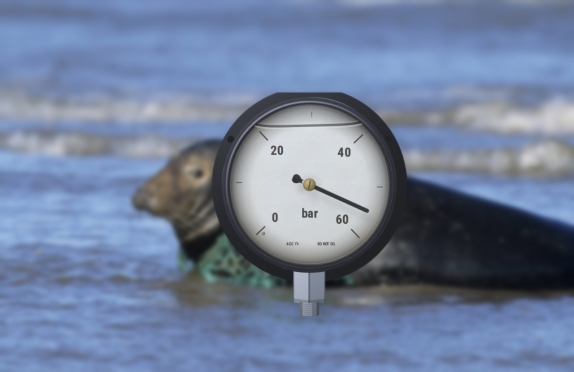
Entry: 55 bar
